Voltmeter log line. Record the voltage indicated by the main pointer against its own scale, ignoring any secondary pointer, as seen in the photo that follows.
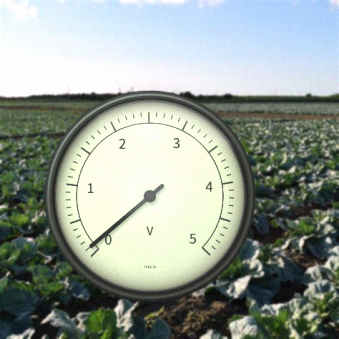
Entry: 0.1 V
